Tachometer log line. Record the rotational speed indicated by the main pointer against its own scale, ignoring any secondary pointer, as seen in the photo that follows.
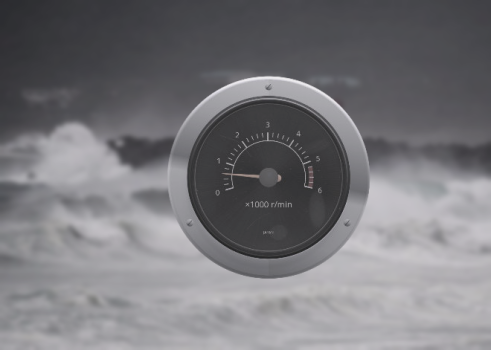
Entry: 600 rpm
